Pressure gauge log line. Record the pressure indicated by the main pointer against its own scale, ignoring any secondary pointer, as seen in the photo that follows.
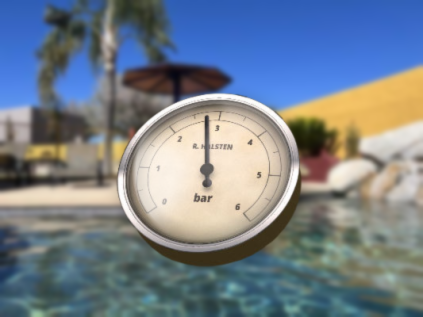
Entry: 2.75 bar
